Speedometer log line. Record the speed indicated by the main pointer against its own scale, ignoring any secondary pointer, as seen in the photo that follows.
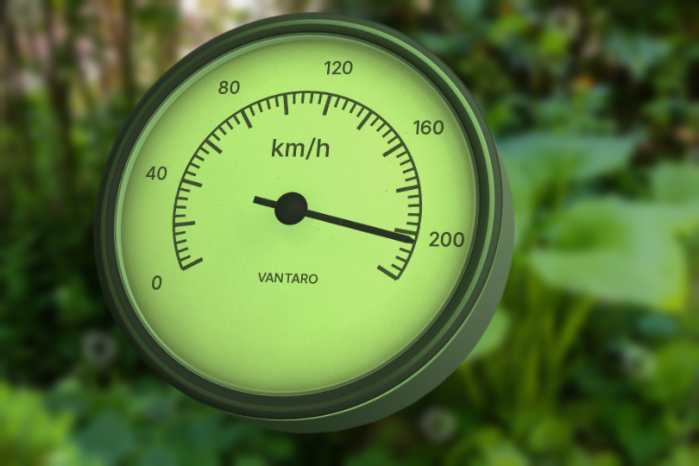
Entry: 204 km/h
